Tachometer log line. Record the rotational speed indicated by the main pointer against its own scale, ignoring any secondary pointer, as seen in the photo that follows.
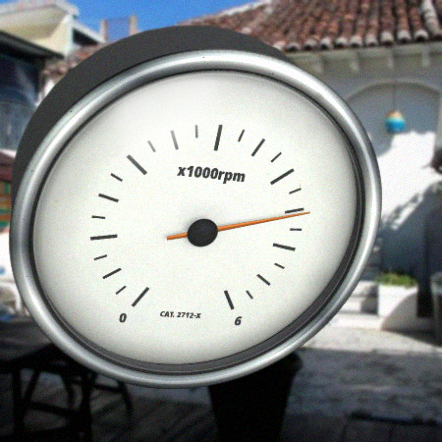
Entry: 4500 rpm
